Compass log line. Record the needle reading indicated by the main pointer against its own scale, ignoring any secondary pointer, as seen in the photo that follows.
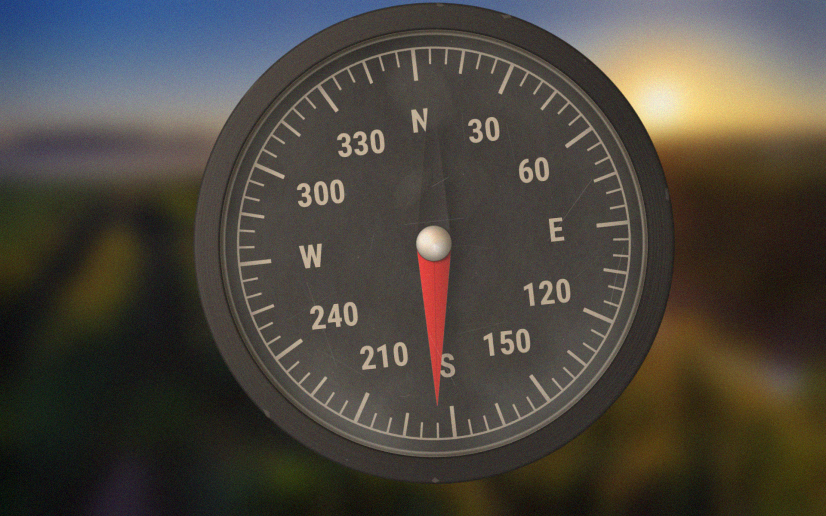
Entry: 185 °
